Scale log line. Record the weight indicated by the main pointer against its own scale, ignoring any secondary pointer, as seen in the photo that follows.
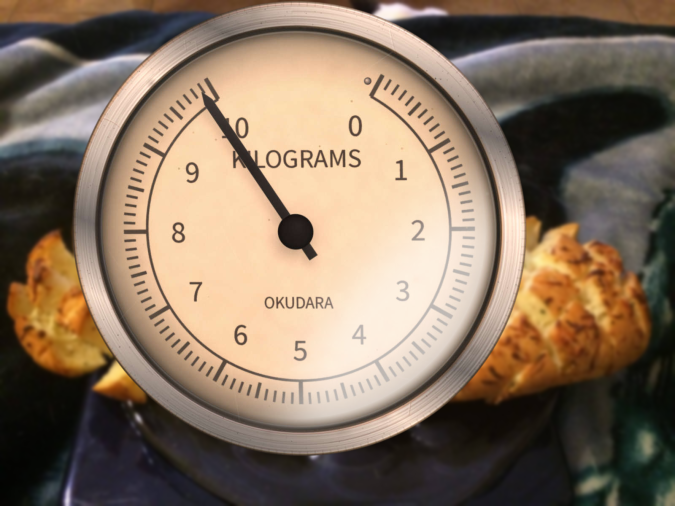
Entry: 9.9 kg
